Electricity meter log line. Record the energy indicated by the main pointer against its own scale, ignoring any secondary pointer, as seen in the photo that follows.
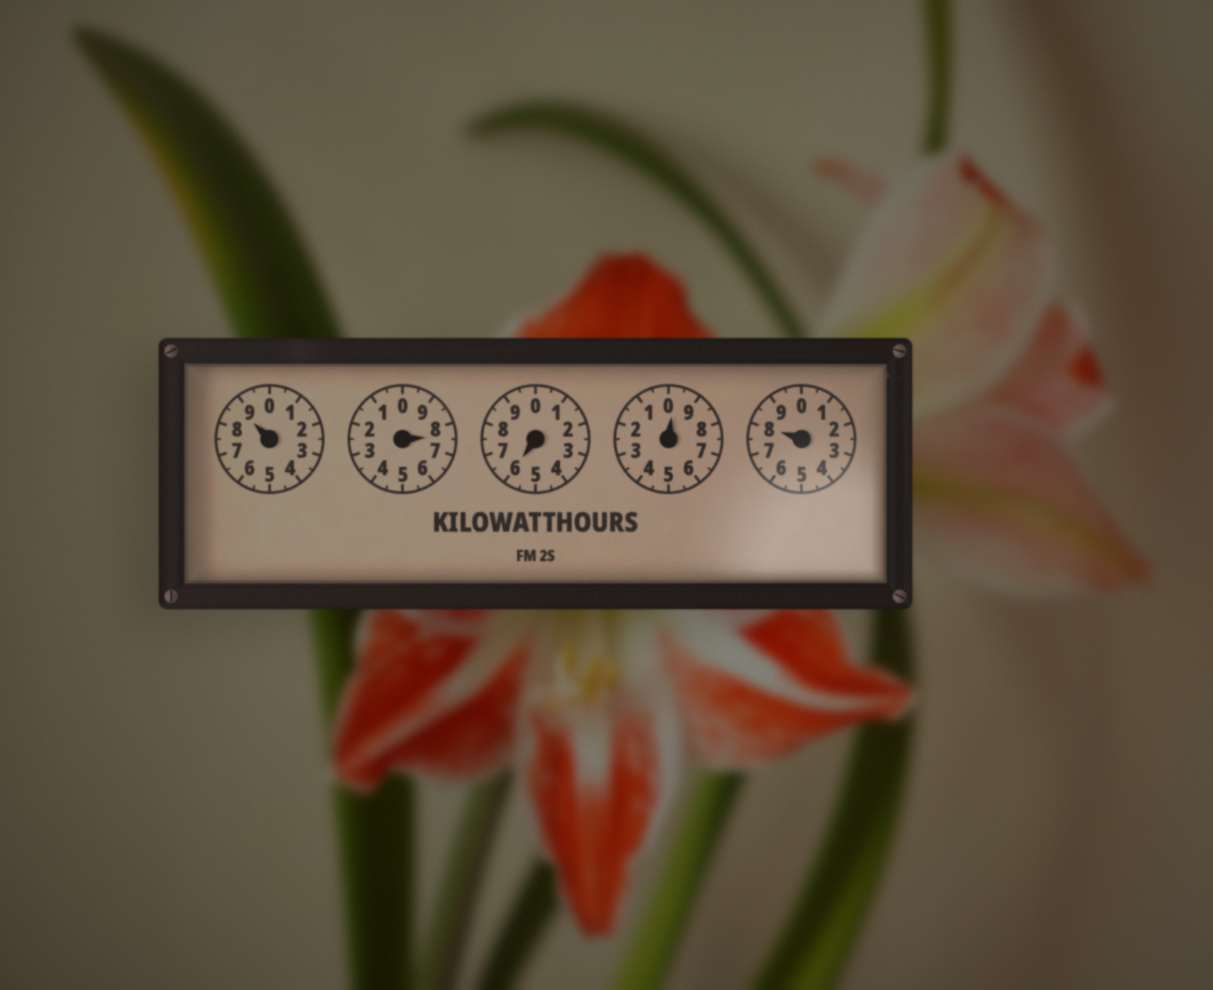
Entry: 87598 kWh
